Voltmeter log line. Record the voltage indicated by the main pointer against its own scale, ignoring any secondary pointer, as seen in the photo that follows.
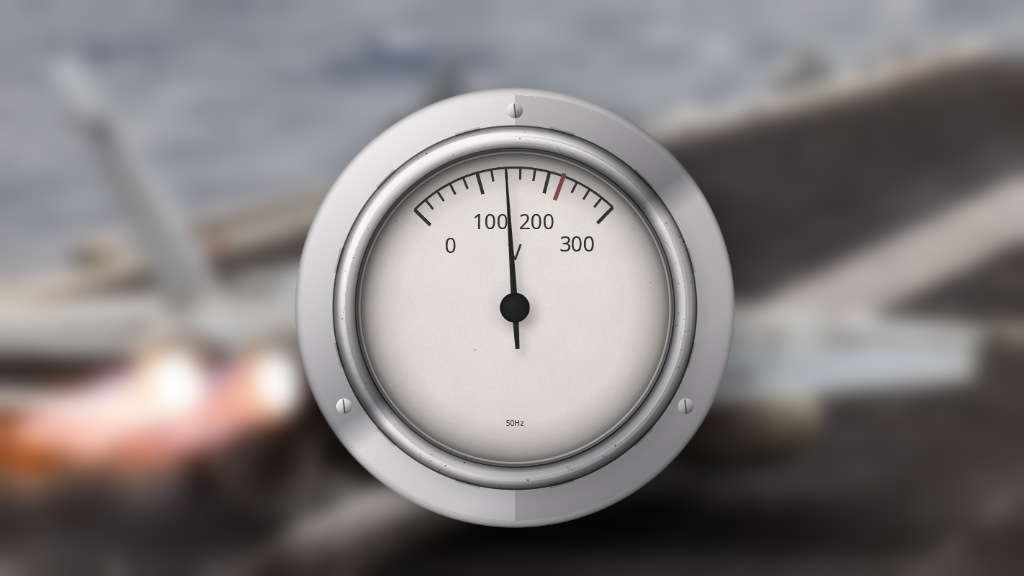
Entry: 140 V
